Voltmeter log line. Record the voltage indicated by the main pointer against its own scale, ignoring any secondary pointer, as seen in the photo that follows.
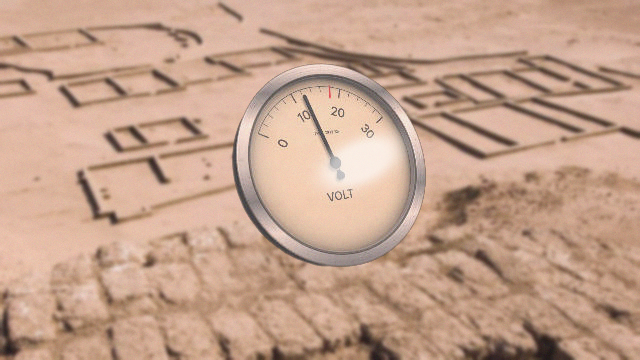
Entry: 12 V
